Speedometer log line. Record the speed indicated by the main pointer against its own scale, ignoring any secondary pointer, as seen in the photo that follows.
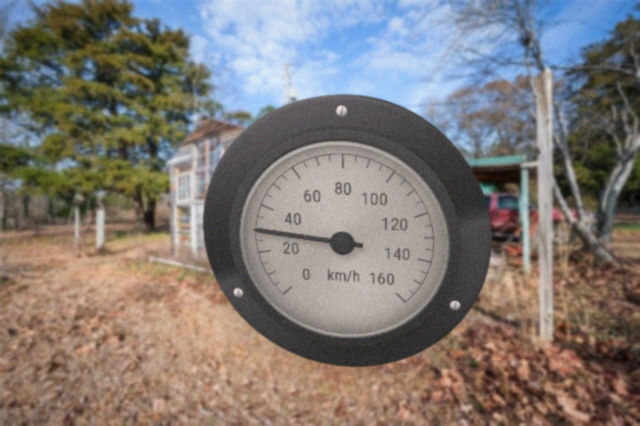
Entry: 30 km/h
